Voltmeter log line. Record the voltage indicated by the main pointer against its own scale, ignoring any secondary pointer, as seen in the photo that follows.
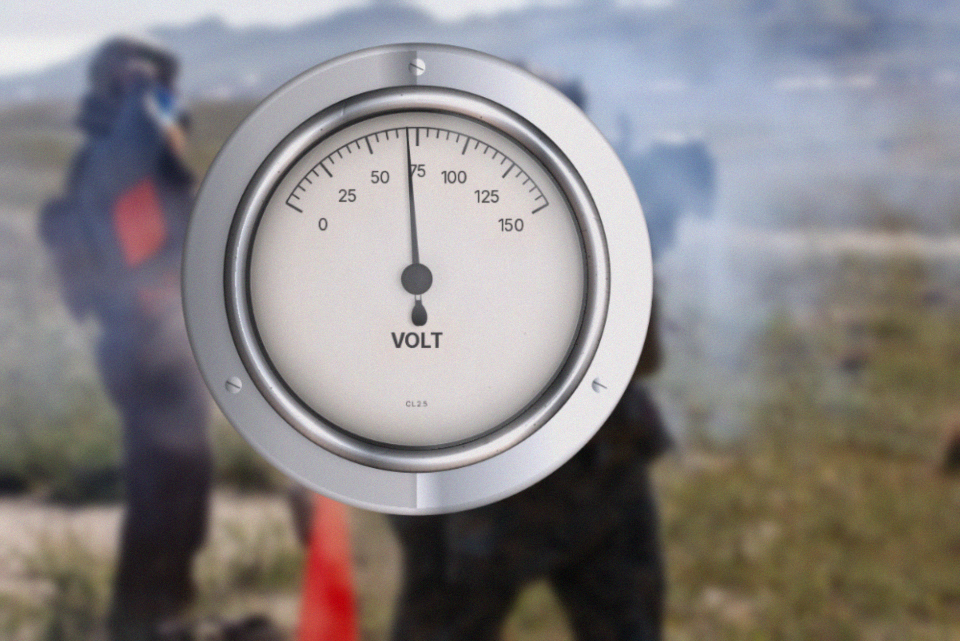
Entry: 70 V
